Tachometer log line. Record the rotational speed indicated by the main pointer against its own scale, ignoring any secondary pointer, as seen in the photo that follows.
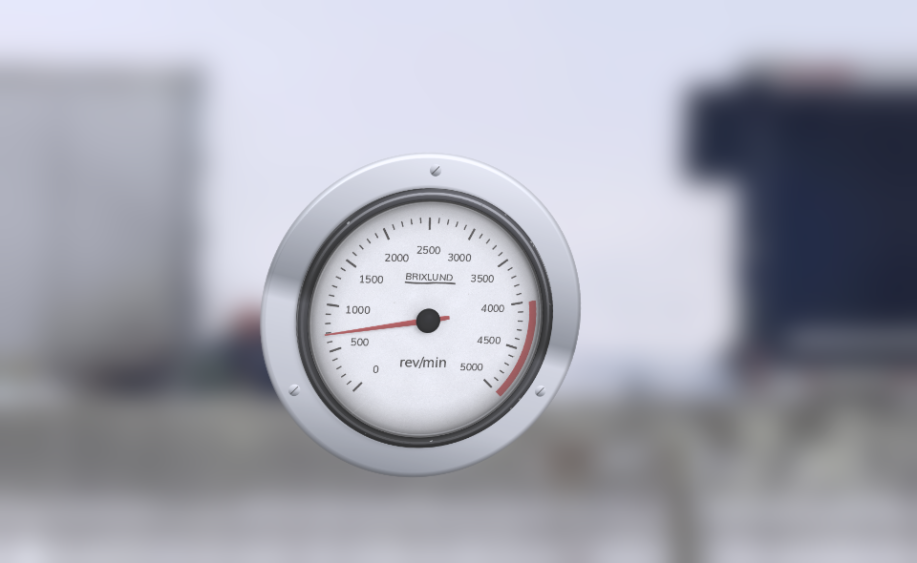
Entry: 700 rpm
